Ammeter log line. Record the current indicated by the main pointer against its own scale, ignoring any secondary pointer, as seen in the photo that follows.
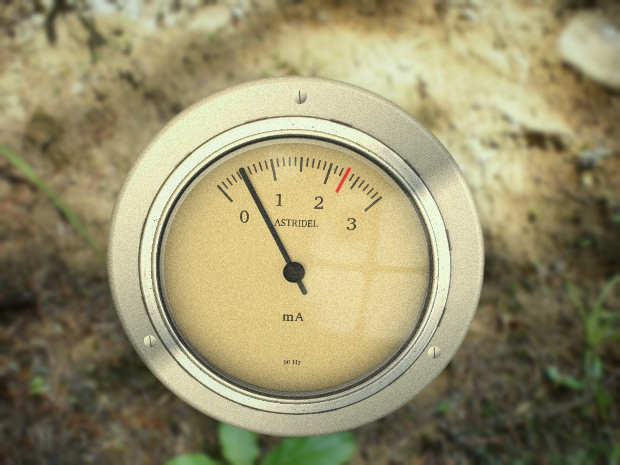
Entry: 0.5 mA
